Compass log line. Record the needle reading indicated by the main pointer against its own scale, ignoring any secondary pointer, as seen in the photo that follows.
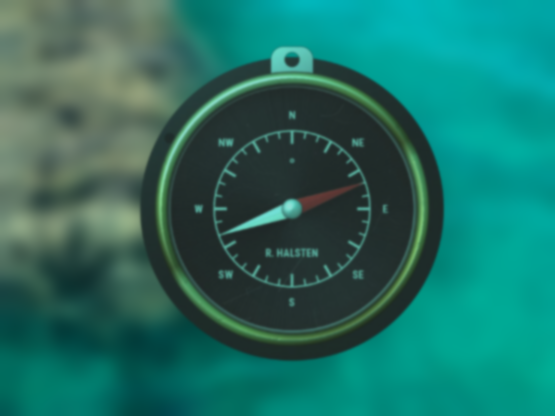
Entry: 70 °
